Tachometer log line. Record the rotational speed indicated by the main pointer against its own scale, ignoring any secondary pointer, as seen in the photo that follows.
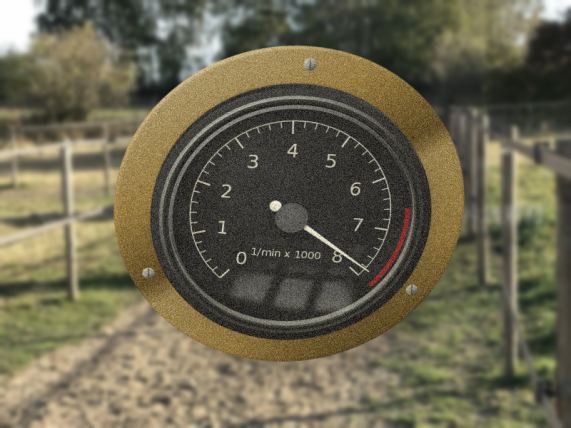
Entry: 7800 rpm
